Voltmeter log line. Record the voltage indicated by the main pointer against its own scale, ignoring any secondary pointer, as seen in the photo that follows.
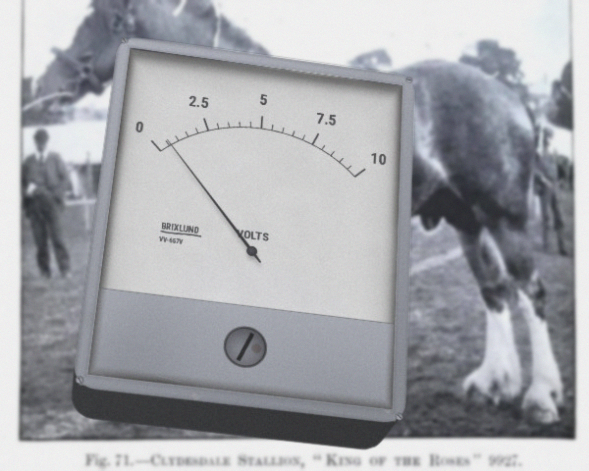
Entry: 0.5 V
